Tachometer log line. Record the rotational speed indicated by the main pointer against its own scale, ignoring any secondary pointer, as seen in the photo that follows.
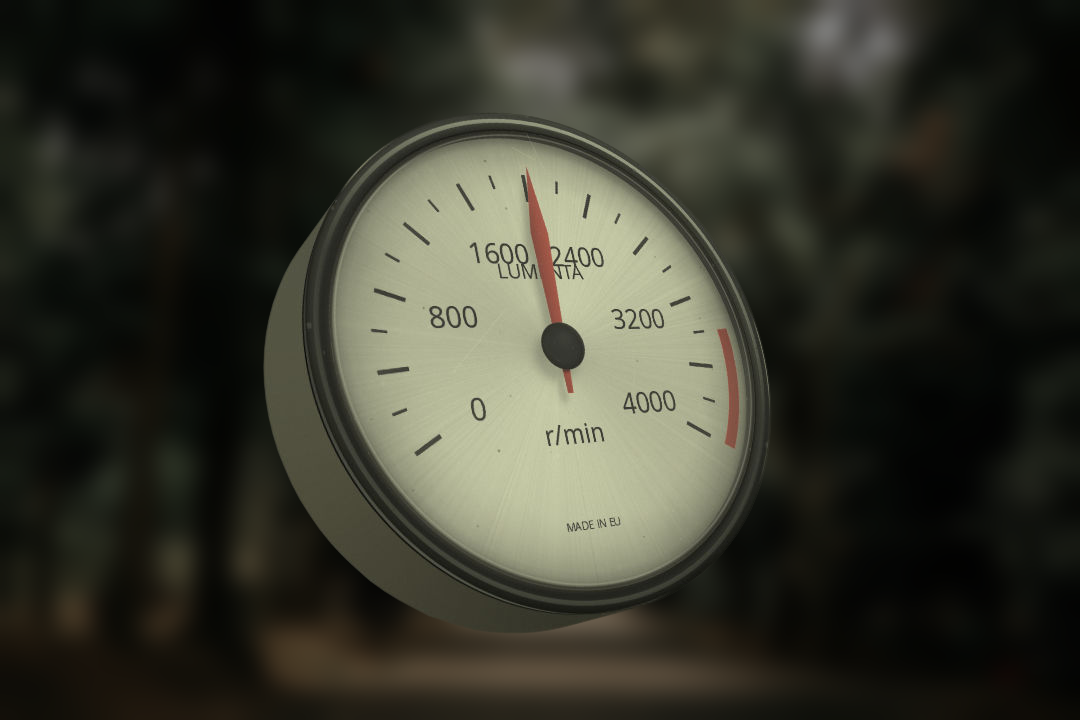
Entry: 2000 rpm
